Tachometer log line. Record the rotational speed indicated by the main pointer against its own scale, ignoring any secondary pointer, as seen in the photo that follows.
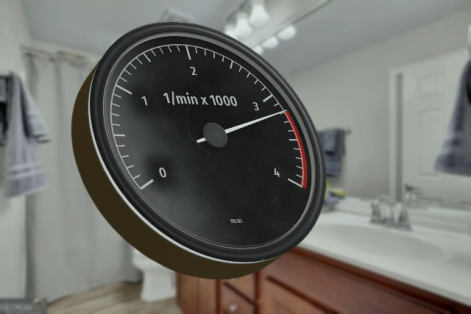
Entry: 3200 rpm
